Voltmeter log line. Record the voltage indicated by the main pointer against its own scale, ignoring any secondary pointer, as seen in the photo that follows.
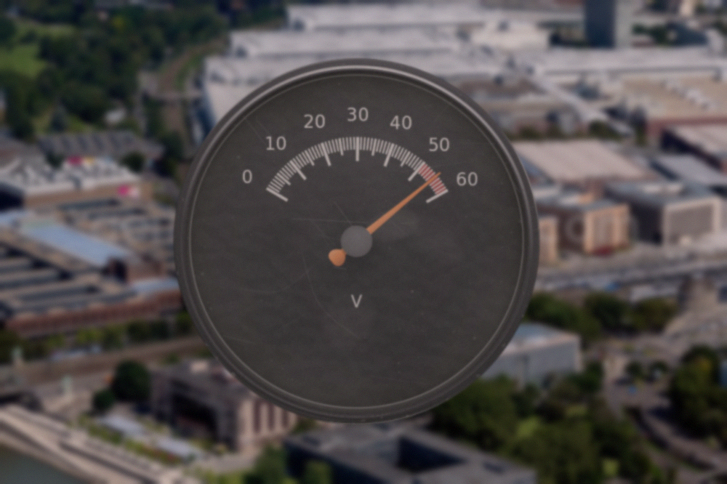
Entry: 55 V
